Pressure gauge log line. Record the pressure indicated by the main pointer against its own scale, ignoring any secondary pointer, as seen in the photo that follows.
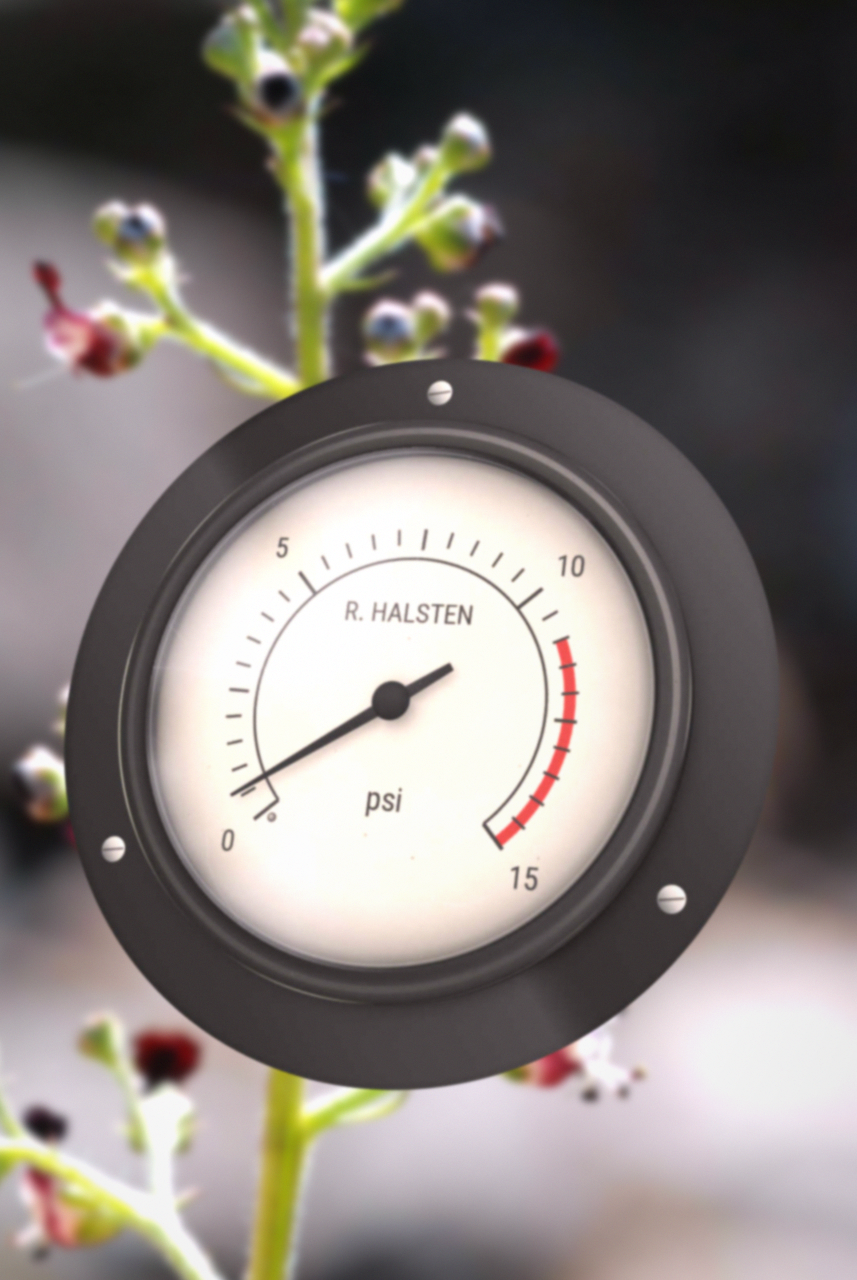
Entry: 0.5 psi
